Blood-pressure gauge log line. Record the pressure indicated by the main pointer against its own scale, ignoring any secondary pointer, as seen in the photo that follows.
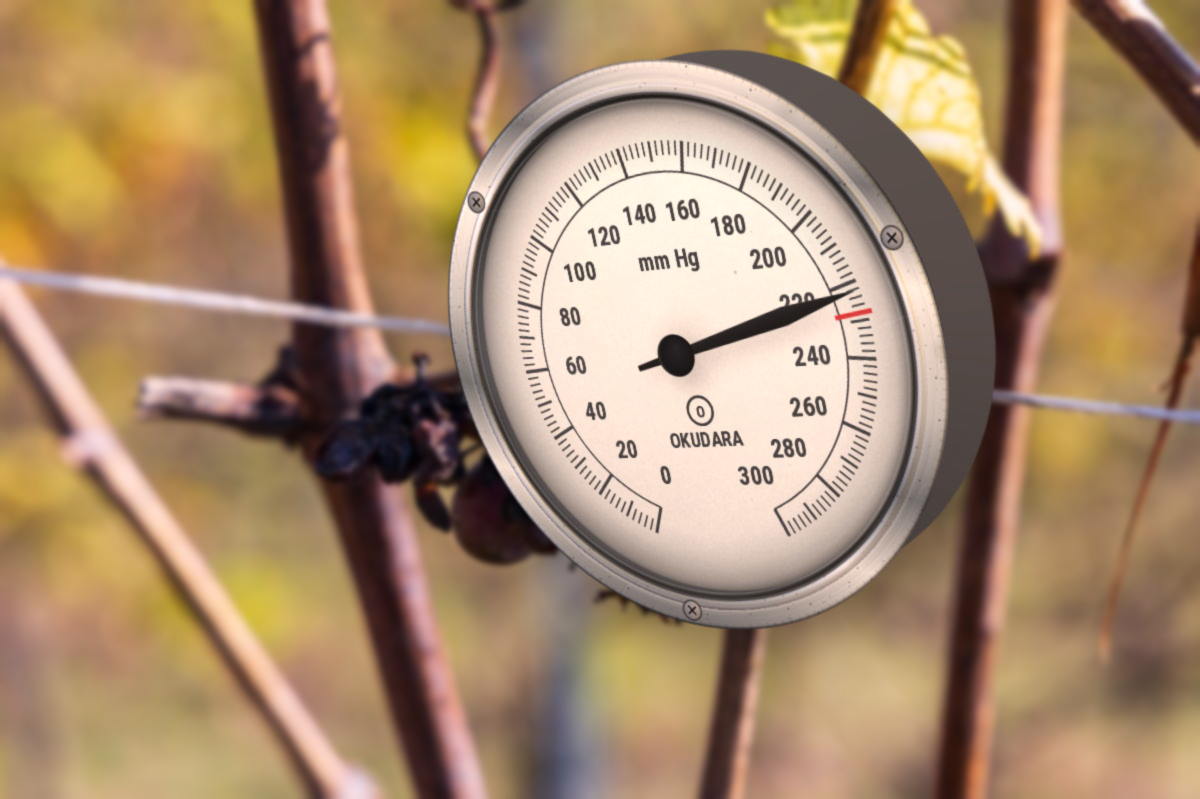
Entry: 222 mmHg
